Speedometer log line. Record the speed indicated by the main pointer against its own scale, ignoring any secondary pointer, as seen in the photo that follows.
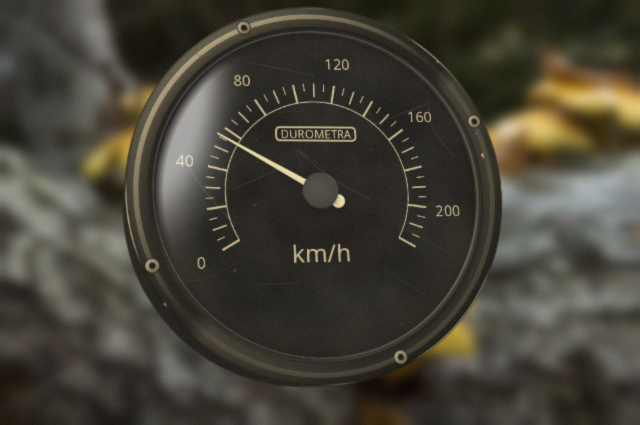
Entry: 55 km/h
